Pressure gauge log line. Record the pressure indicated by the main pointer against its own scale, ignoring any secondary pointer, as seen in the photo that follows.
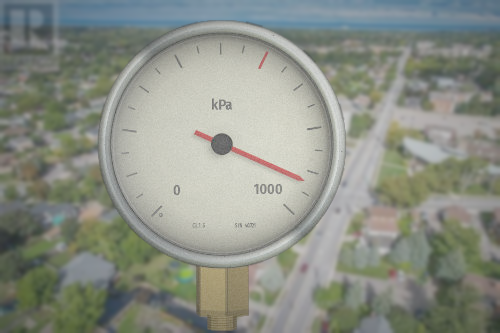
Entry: 925 kPa
